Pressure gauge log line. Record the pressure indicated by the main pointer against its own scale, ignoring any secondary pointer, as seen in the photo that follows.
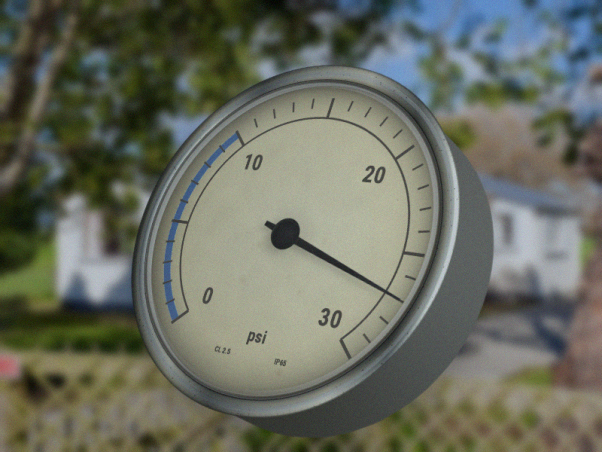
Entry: 27 psi
